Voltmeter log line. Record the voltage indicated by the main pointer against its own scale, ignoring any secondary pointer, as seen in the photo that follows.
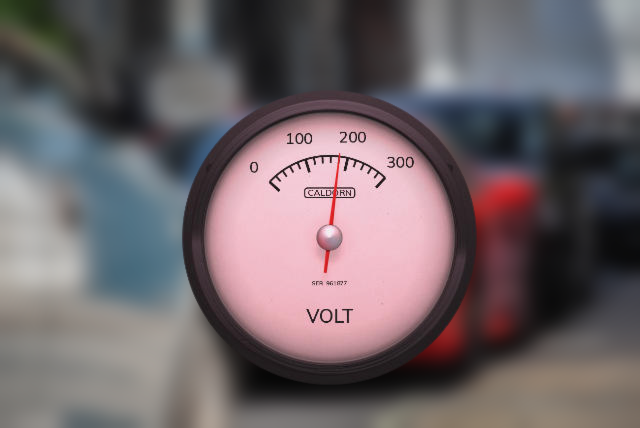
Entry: 180 V
